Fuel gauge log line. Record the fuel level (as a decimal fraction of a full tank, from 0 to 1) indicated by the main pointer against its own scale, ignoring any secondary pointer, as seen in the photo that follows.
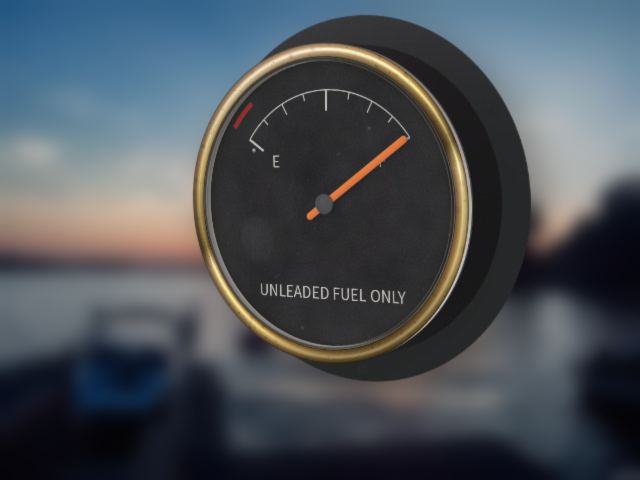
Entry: 1
